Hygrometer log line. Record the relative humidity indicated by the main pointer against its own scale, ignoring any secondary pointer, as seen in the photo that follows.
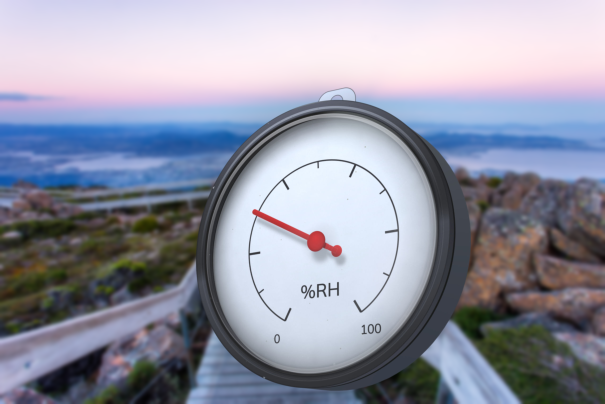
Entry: 30 %
